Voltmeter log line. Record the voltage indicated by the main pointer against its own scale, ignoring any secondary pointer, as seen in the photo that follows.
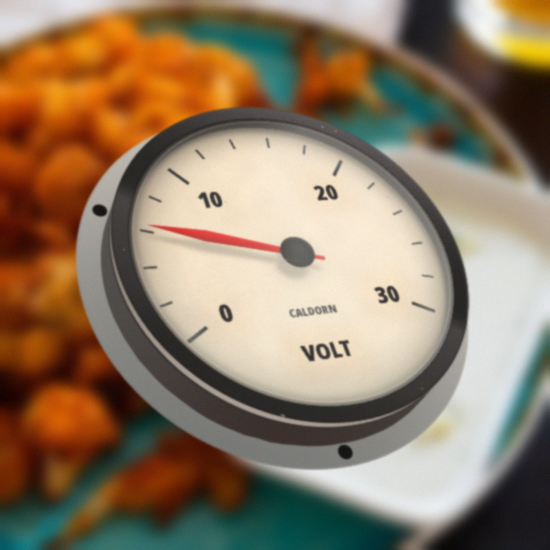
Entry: 6 V
